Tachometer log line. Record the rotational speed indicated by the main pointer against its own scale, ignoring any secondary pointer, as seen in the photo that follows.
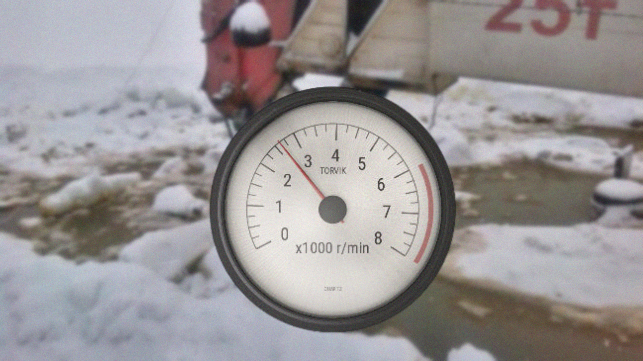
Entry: 2625 rpm
